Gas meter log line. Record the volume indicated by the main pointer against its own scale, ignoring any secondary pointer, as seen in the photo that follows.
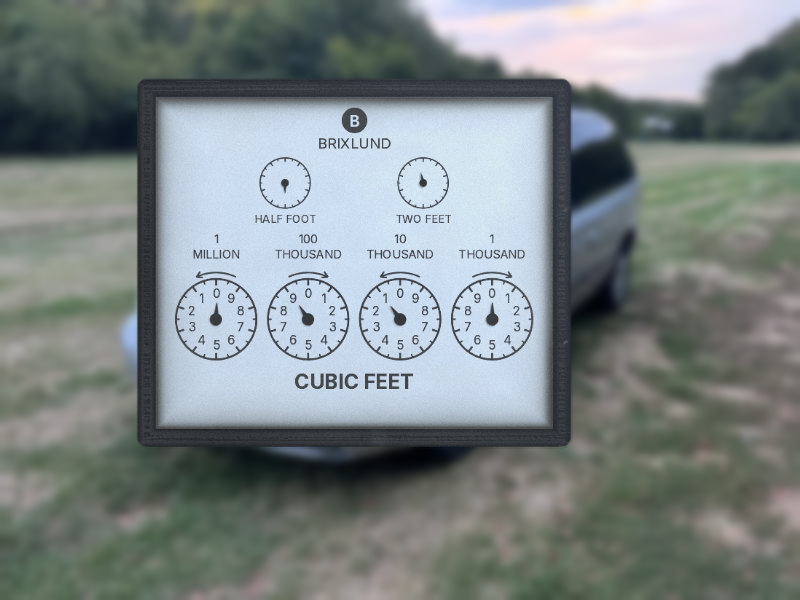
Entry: 991000 ft³
